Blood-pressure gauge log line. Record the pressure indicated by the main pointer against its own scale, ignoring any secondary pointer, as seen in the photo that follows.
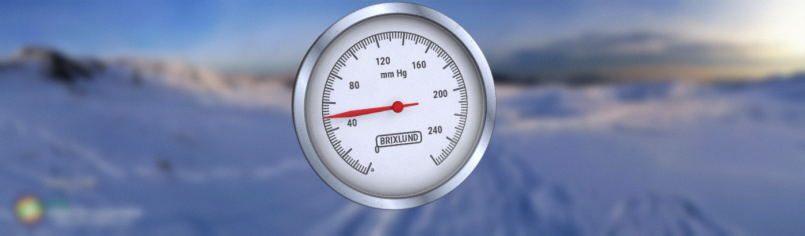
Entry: 50 mmHg
